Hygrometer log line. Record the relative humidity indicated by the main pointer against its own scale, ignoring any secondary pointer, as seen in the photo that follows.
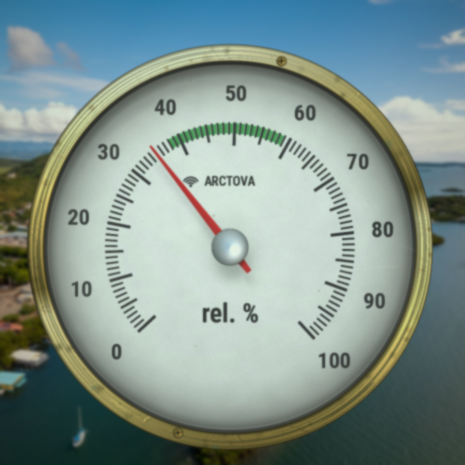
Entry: 35 %
